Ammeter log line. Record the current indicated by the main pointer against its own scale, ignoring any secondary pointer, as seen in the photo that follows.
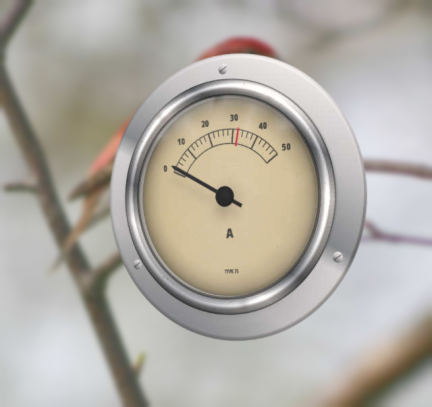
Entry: 2 A
